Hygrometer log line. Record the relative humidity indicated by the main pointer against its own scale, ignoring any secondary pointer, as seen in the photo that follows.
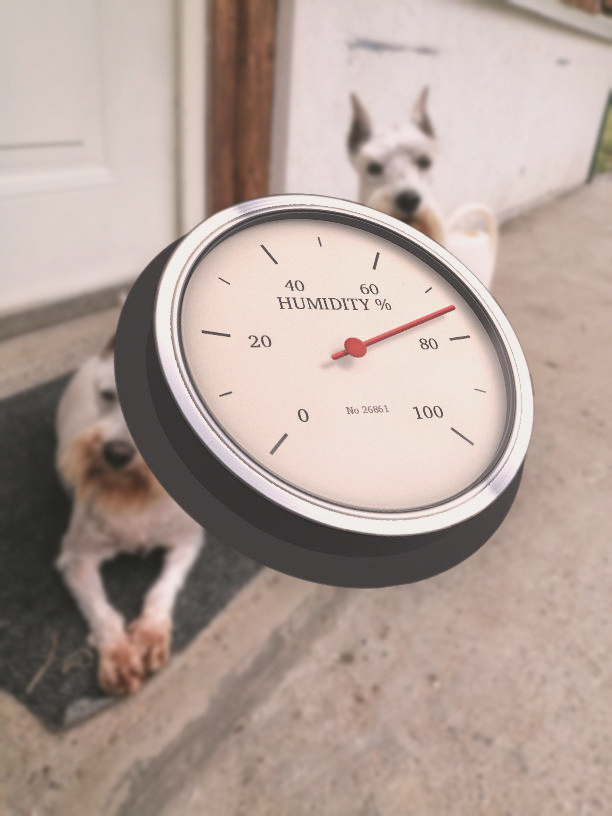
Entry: 75 %
